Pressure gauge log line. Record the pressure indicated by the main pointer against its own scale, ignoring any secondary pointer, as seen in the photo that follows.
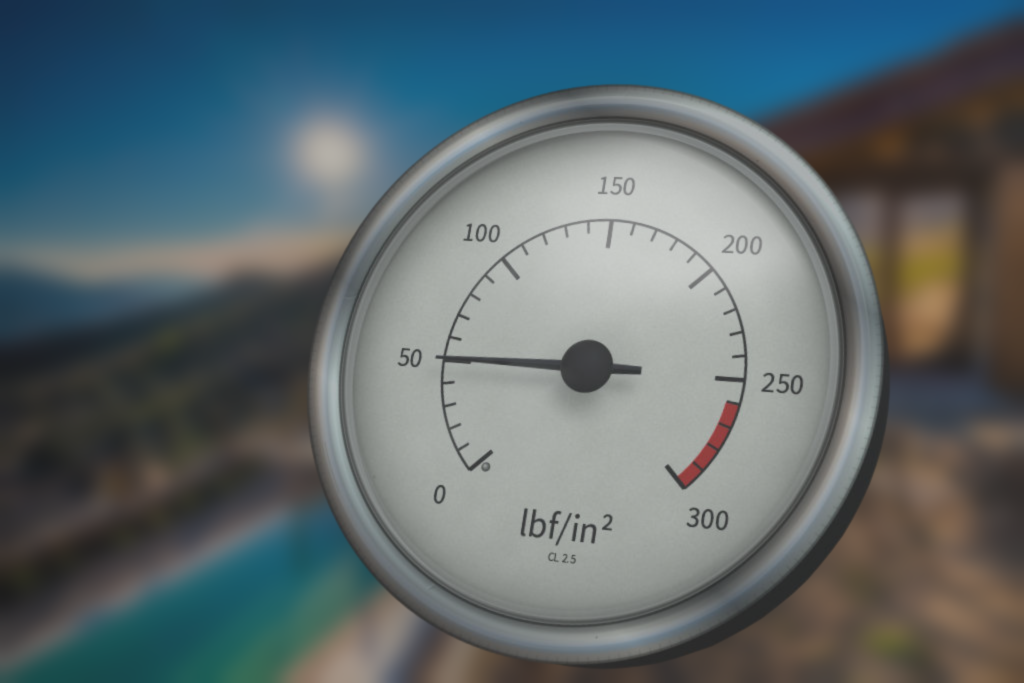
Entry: 50 psi
